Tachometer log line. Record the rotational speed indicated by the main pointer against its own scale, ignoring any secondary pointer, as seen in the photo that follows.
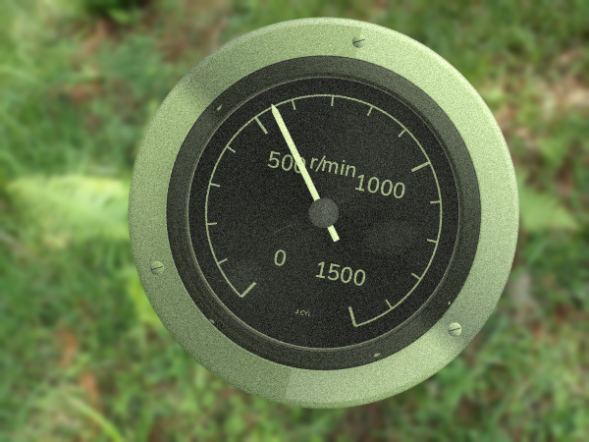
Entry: 550 rpm
